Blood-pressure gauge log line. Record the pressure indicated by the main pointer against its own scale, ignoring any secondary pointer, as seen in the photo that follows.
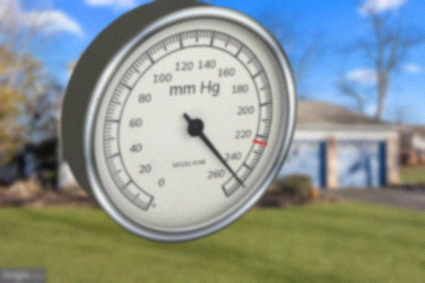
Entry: 250 mmHg
